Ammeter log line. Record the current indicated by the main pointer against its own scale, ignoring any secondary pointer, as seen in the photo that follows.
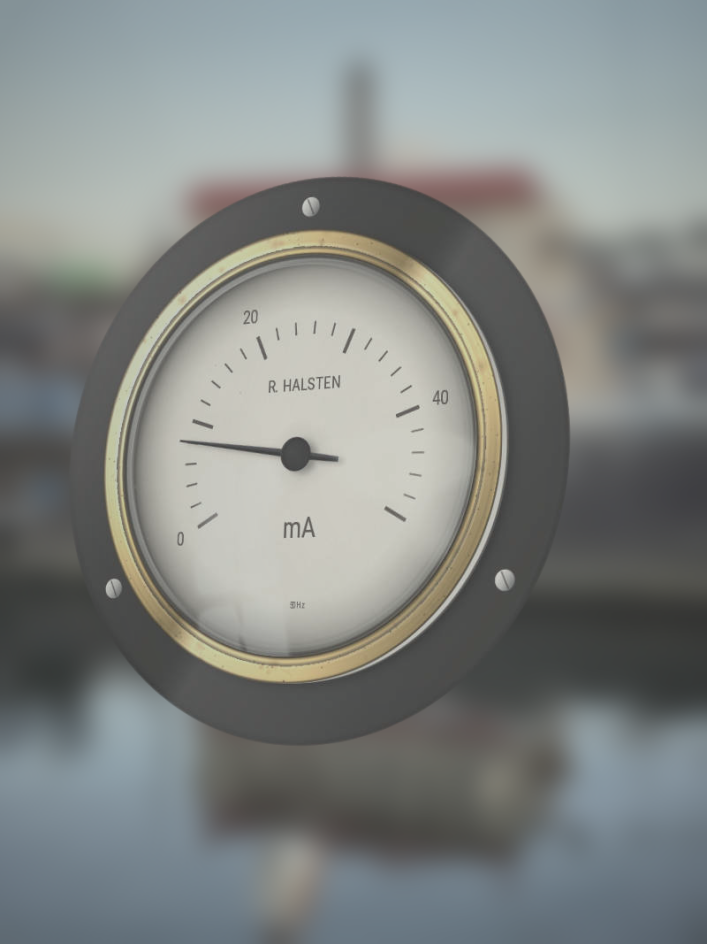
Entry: 8 mA
